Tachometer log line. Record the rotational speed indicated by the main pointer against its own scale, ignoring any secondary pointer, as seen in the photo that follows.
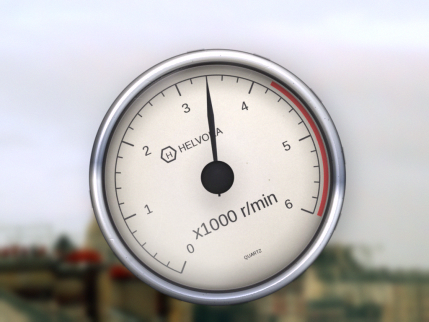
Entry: 3400 rpm
